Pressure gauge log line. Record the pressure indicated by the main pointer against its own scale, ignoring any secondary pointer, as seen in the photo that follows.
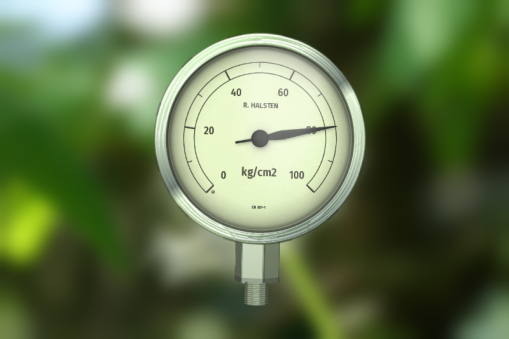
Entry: 80 kg/cm²
